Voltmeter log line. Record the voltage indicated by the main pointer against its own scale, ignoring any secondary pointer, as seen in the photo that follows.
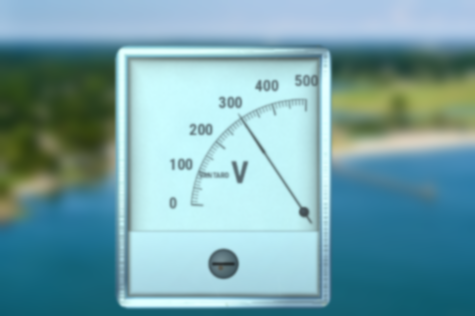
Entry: 300 V
